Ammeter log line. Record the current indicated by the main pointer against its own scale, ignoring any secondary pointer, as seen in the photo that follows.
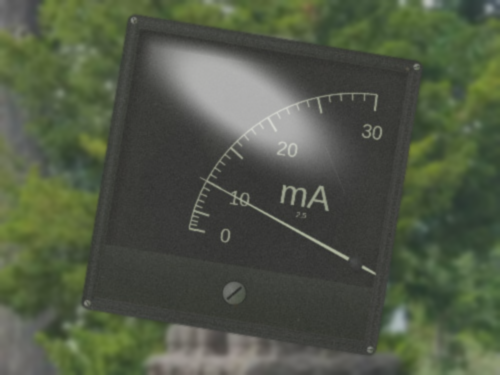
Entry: 10 mA
